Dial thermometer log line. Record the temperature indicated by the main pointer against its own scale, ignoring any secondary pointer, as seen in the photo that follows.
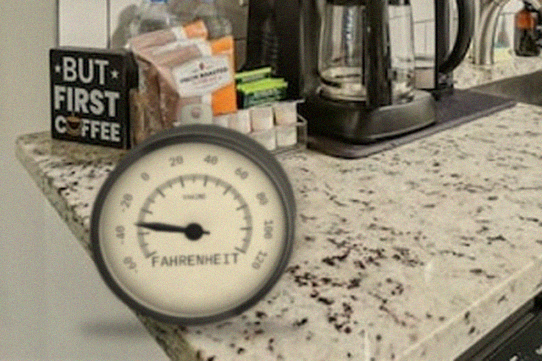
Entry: -30 °F
